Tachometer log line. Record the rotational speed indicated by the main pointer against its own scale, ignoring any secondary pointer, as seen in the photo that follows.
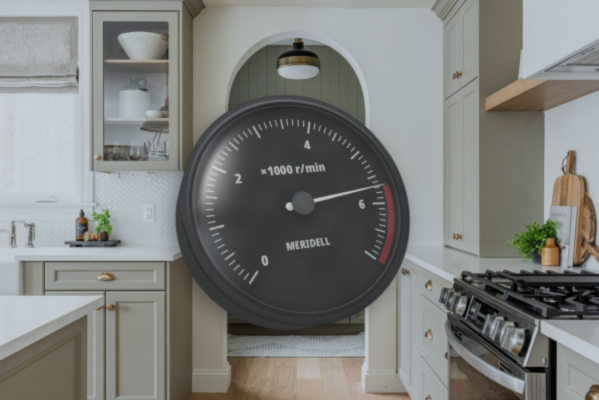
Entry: 5700 rpm
